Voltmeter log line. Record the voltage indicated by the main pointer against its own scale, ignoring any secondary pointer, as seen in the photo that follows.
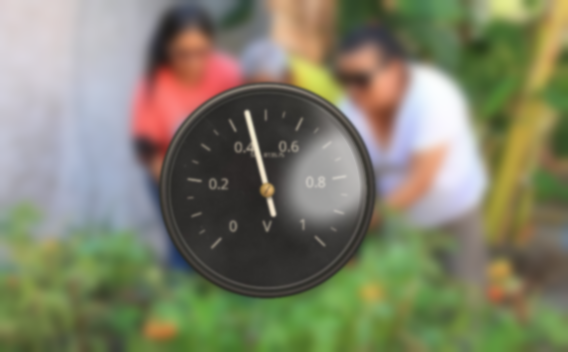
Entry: 0.45 V
